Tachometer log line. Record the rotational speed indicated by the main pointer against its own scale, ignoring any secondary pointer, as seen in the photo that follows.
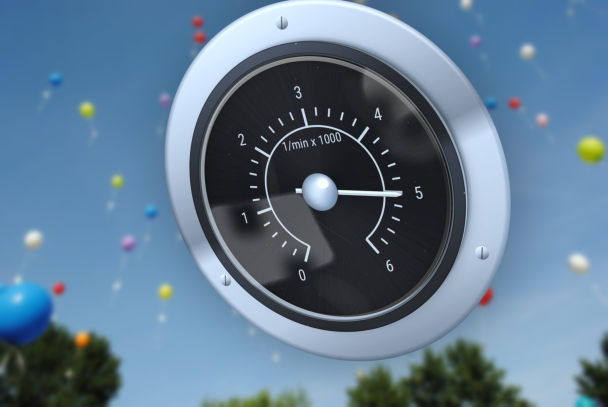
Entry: 5000 rpm
